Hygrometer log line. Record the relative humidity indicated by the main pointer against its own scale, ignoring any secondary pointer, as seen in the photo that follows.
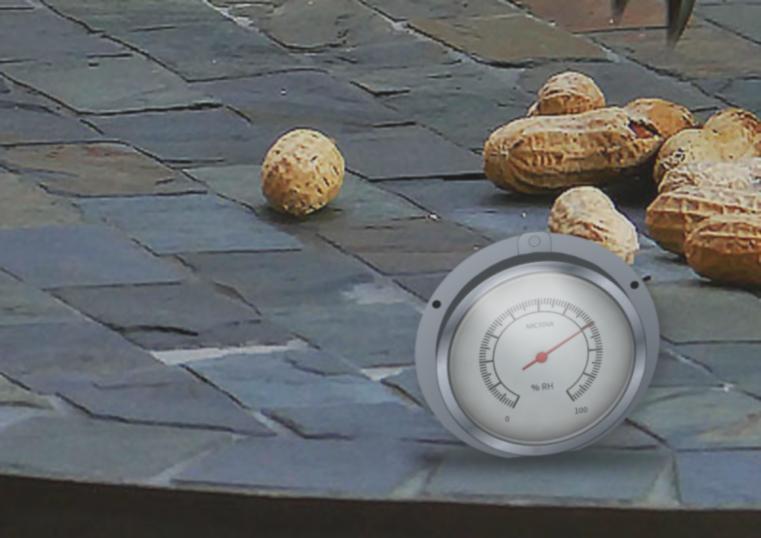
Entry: 70 %
